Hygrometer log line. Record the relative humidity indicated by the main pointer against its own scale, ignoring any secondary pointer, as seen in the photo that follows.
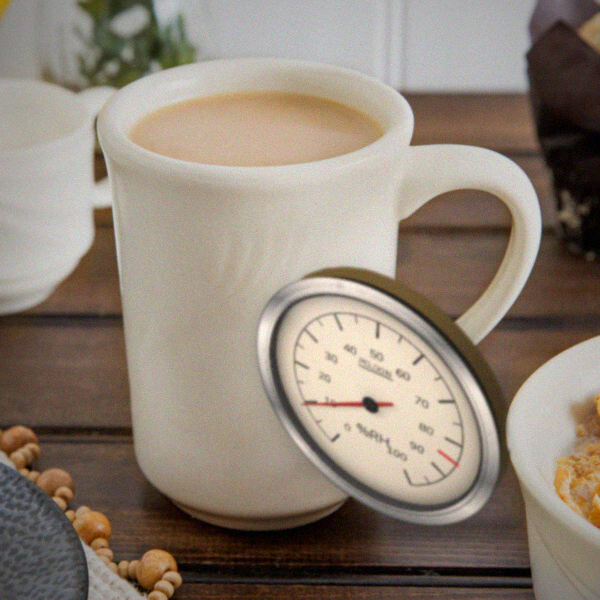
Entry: 10 %
